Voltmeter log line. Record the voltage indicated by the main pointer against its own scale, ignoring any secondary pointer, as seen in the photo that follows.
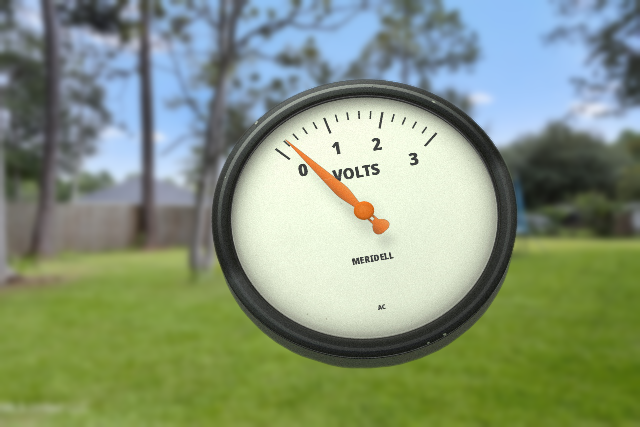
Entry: 0.2 V
